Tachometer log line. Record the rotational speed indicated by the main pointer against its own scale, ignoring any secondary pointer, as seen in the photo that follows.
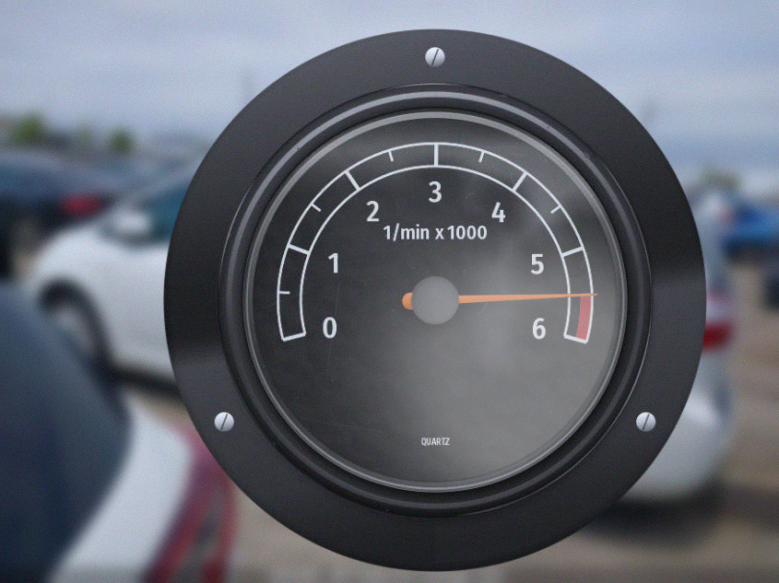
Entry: 5500 rpm
